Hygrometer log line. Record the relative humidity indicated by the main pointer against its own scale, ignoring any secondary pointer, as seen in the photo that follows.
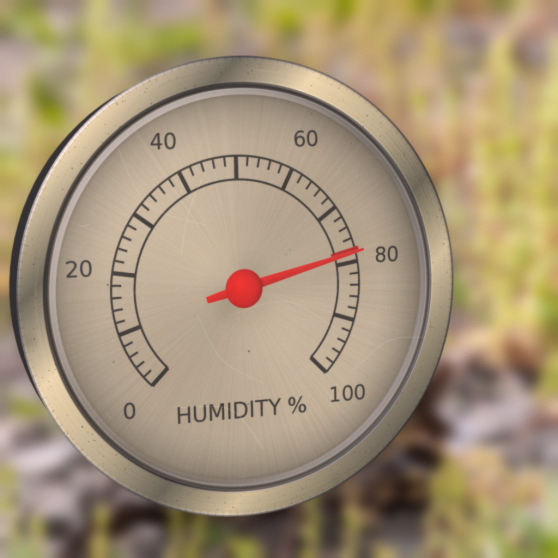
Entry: 78 %
